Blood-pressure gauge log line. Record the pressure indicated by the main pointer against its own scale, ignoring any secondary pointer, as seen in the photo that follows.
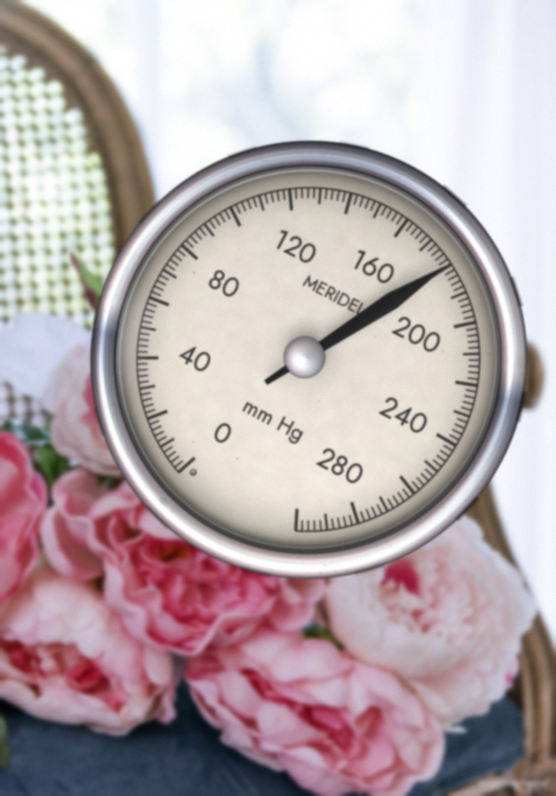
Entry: 180 mmHg
